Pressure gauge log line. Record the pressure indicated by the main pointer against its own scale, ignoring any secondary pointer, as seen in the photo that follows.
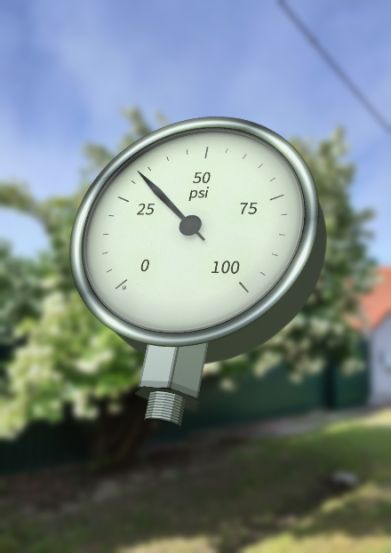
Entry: 32.5 psi
